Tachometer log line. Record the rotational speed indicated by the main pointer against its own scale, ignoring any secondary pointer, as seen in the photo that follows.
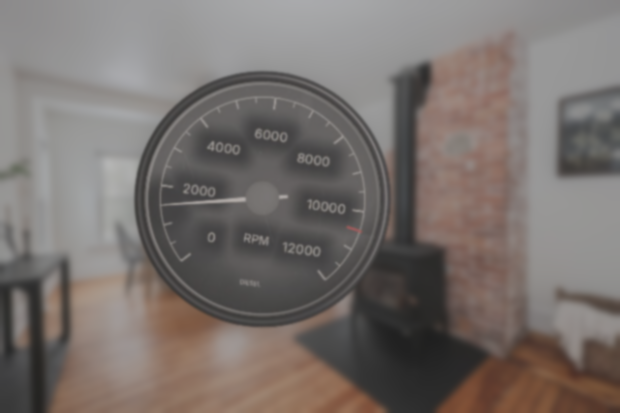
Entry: 1500 rpm
